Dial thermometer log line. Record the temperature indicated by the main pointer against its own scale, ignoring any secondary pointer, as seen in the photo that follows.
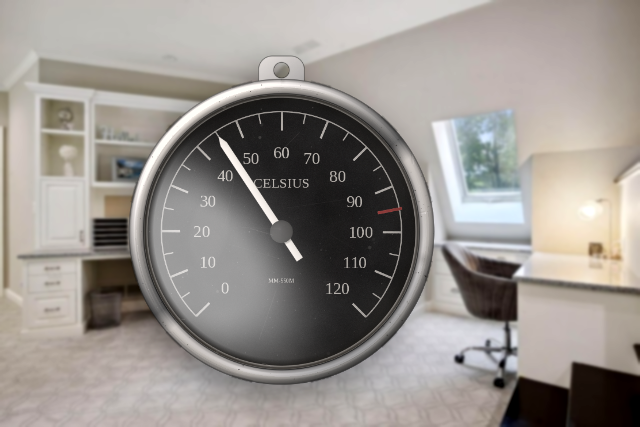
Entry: 45 °C
